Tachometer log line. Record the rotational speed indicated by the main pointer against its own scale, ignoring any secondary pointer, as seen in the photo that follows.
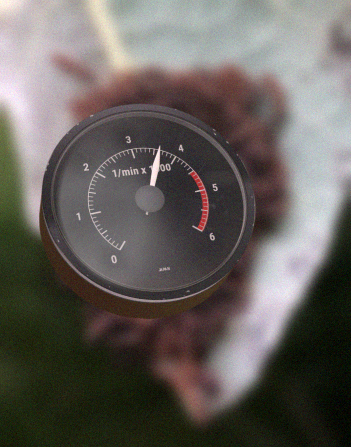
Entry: 3600 rpm
